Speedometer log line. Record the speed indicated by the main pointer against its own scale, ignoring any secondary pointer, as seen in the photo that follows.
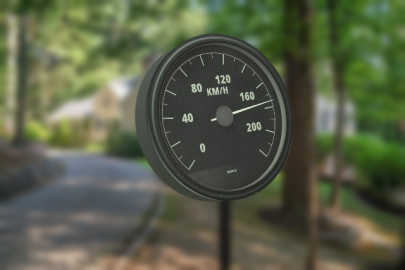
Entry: 175 km/h
